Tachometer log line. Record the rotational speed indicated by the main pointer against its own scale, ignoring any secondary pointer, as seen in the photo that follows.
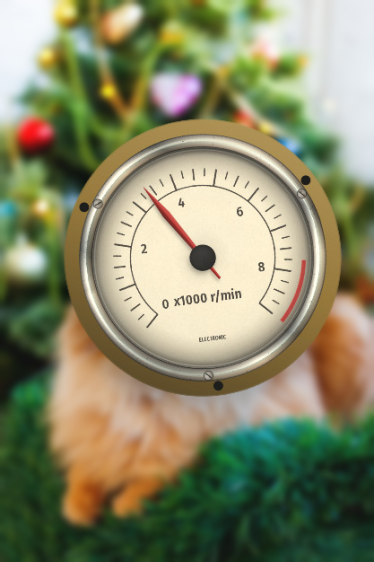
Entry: 3375 rpm
